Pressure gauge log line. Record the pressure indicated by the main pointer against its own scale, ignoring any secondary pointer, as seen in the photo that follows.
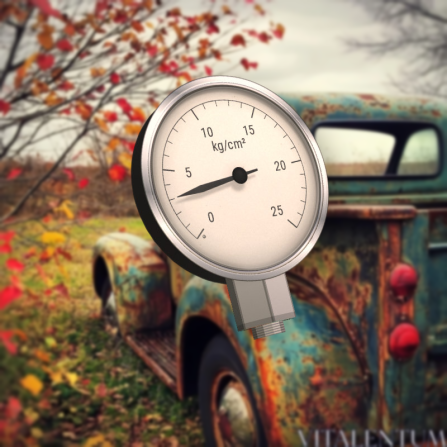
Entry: 3 kg/cm²
